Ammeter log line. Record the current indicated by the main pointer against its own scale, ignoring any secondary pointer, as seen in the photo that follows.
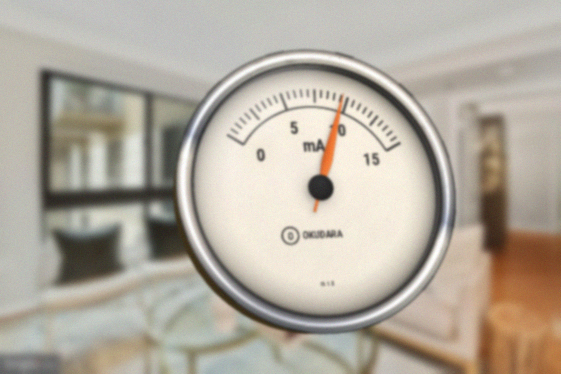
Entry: 9.5 mA
